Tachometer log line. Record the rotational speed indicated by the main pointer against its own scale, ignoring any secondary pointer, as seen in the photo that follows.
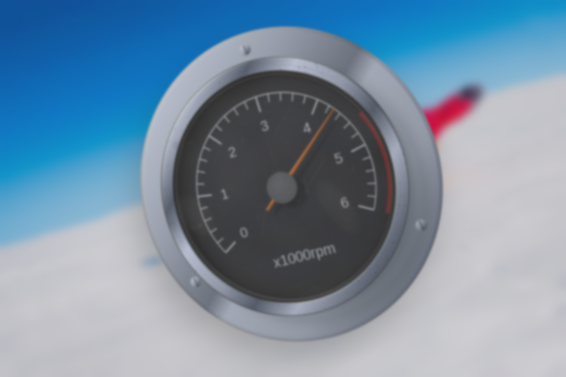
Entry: 4300 rpm
